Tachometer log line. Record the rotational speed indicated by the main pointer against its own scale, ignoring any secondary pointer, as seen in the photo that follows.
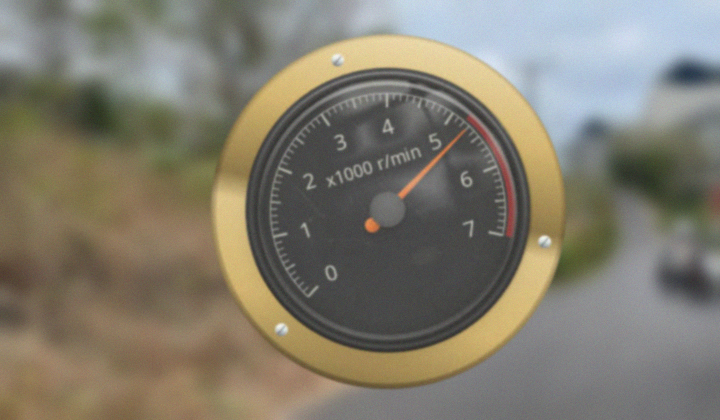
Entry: 5300 rpm
